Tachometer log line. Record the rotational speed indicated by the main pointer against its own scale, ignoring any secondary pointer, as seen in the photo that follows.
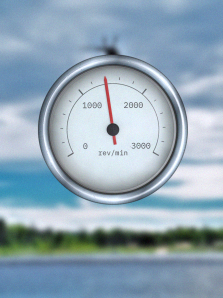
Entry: 1400 rpm
